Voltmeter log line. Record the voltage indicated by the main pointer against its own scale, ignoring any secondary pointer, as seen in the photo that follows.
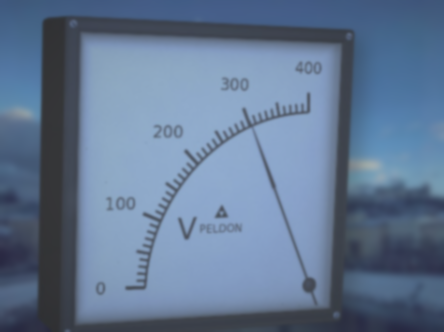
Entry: 300 V
